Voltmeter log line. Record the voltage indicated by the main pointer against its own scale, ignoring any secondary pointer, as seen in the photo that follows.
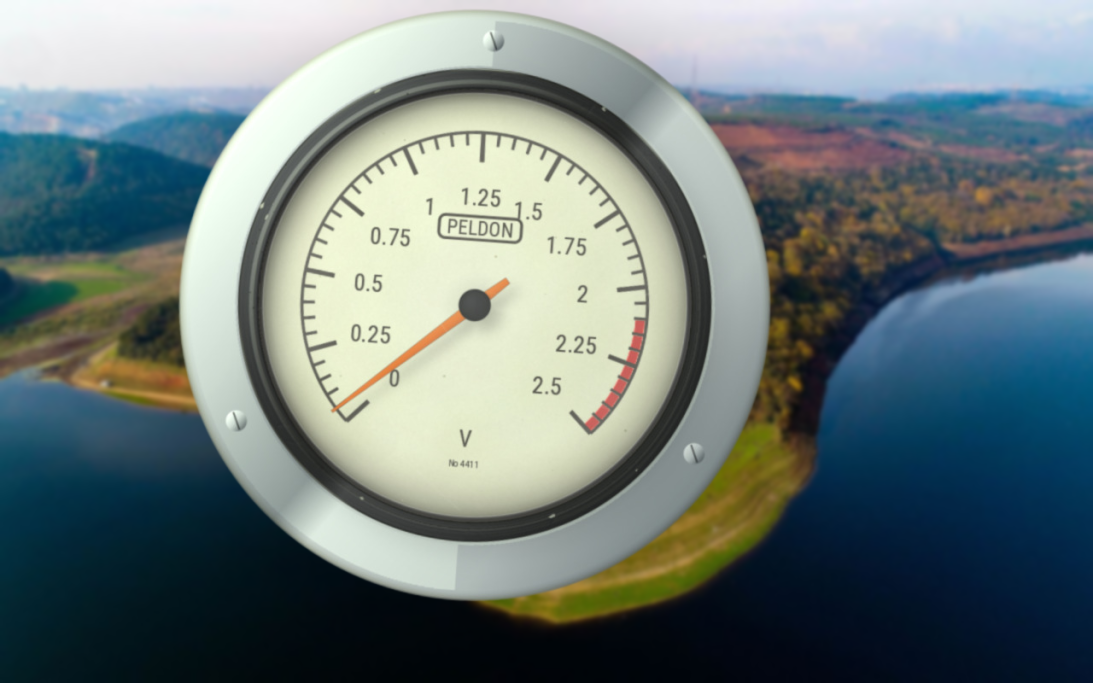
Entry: 0.05 V
